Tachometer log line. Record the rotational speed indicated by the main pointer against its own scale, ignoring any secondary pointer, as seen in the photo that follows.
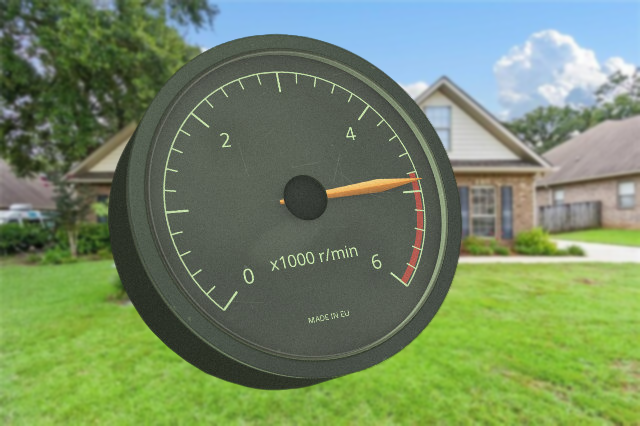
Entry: 4900 rpm
